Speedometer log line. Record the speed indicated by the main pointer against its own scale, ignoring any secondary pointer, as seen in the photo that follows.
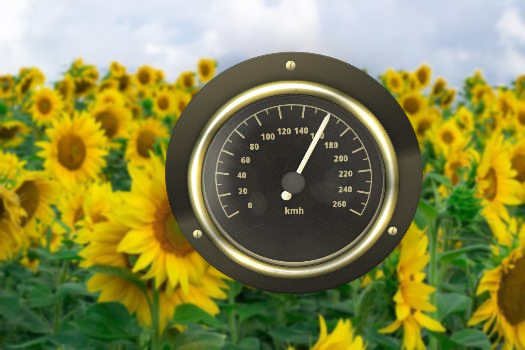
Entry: 160 km/h
